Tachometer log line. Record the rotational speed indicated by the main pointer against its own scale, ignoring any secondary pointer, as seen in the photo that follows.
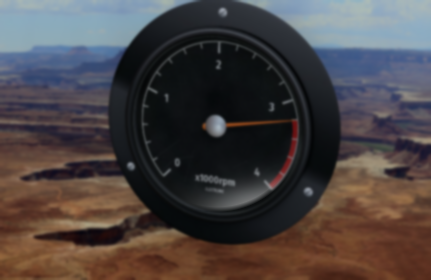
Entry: 3200 rpm
